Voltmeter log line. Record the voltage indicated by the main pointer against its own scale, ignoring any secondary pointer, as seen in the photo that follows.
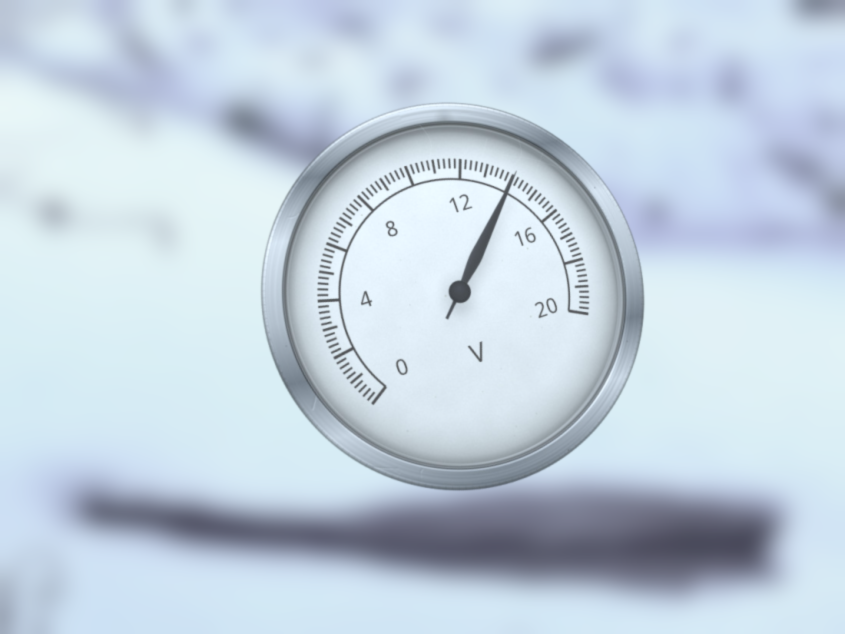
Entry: 14 V
